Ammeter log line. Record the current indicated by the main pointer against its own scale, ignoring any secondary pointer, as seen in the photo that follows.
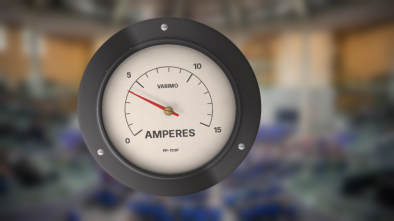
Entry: 4 A
